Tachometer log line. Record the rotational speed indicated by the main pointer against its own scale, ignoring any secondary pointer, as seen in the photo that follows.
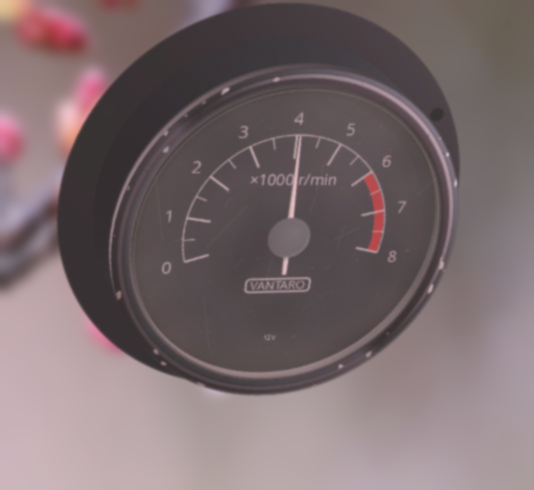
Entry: 4000 rpm
